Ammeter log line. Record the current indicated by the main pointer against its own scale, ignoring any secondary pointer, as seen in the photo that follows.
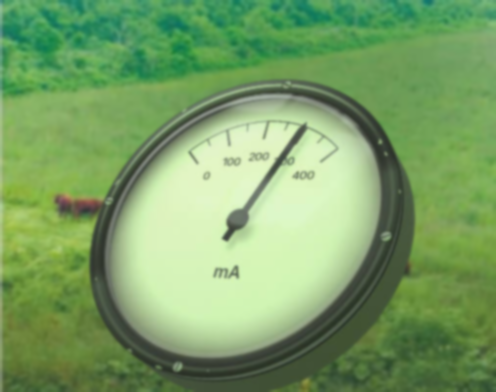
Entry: 300 mA
